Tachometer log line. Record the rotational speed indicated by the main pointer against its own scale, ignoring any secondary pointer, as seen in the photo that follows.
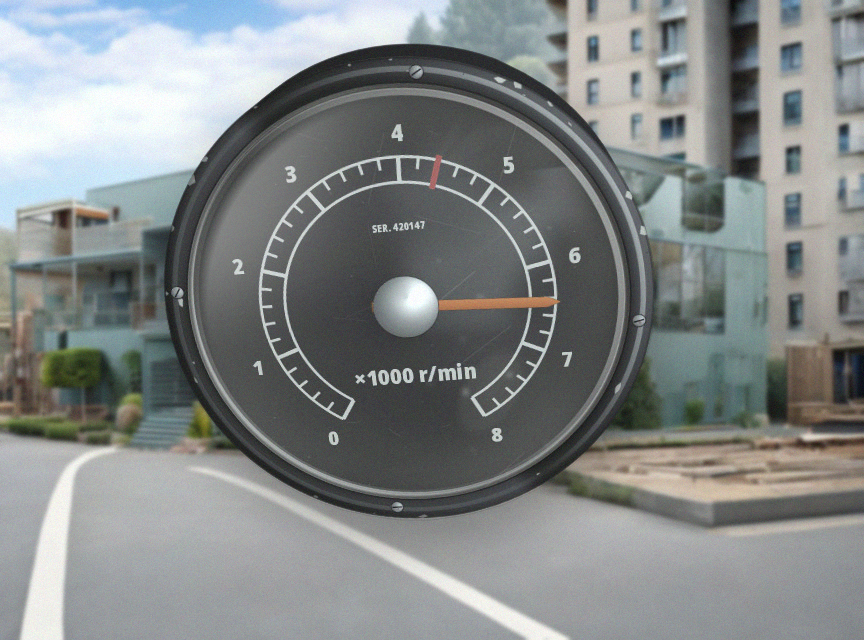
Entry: 6400 rpm
